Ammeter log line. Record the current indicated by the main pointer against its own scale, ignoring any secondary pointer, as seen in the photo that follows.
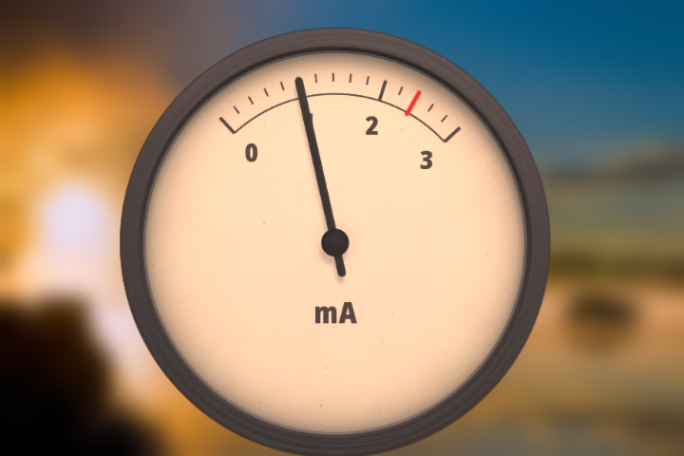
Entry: 1 mA
